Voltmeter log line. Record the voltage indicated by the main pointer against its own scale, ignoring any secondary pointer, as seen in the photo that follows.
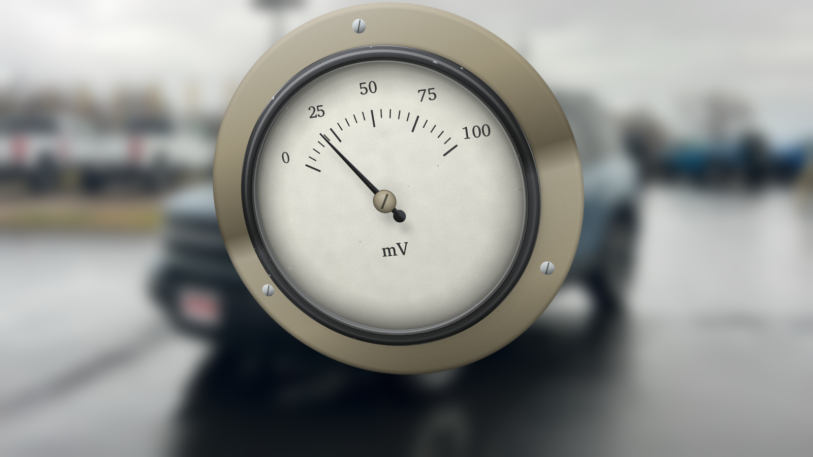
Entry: 20 mV
